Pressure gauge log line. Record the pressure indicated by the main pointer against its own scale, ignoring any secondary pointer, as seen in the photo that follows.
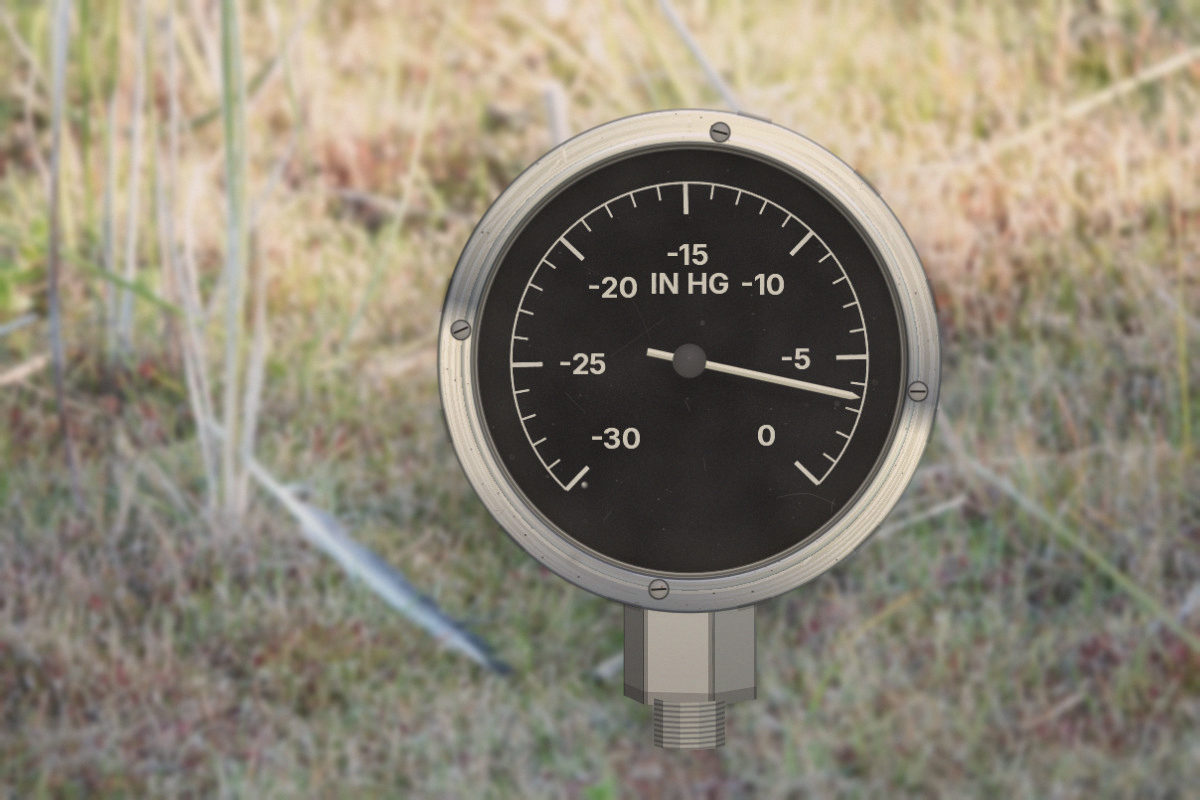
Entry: -3.5 inHg
